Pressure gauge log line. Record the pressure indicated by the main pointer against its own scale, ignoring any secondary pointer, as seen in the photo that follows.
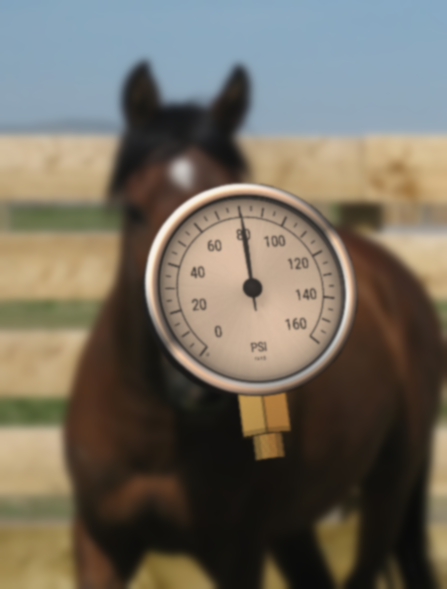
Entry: 80 psi
